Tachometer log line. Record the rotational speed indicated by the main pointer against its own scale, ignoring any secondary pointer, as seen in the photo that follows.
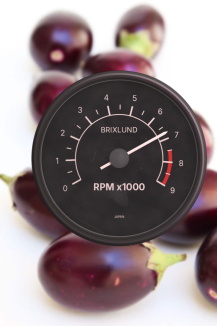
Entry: 6750 rpm
